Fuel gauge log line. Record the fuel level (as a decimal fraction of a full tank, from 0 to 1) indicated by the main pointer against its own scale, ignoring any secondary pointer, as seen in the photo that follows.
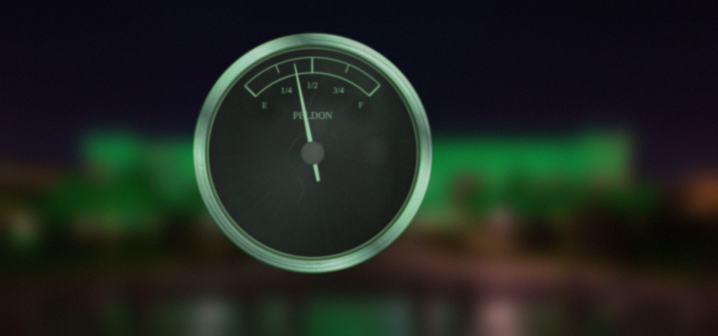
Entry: 0.375
